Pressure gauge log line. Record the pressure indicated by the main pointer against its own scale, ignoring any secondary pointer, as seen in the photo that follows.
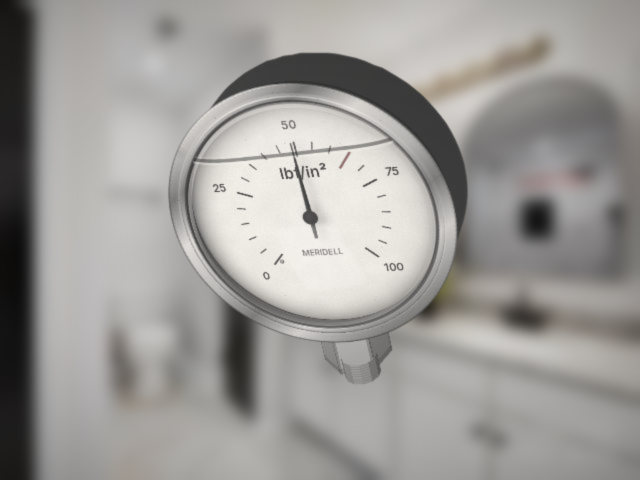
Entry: 50 psi
